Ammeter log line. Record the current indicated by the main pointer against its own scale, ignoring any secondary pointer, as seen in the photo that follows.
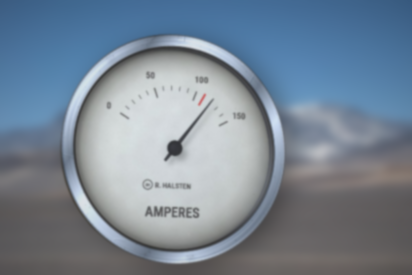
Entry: 120 A
